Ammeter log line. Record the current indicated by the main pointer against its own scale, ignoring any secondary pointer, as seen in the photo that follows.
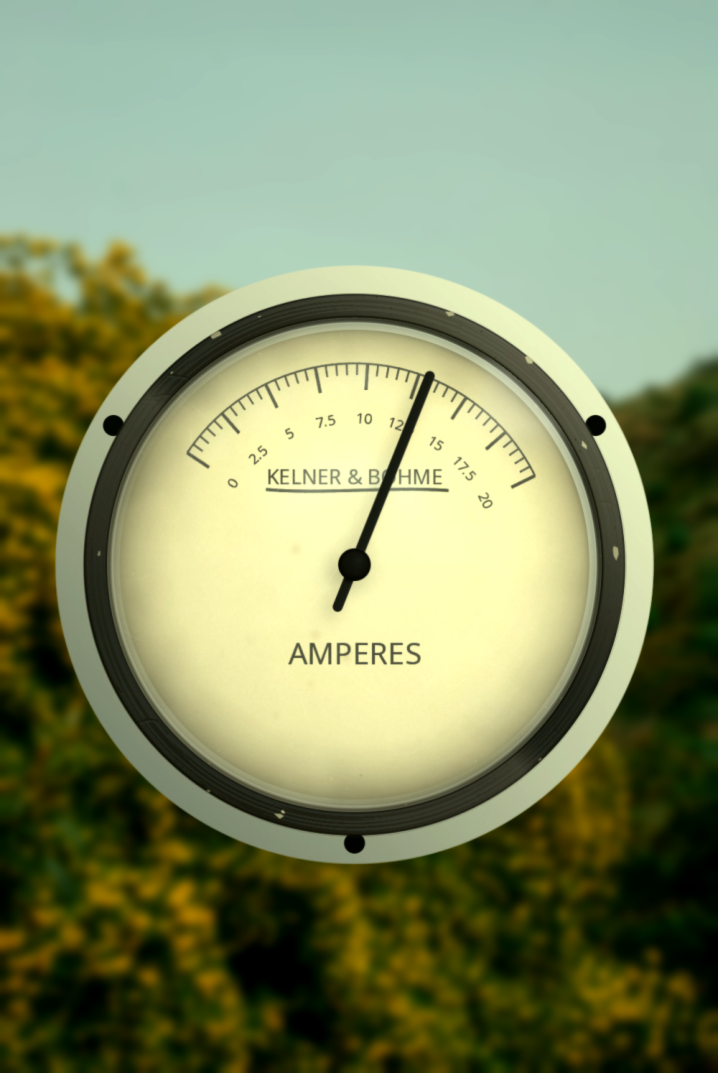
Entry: 13 A
